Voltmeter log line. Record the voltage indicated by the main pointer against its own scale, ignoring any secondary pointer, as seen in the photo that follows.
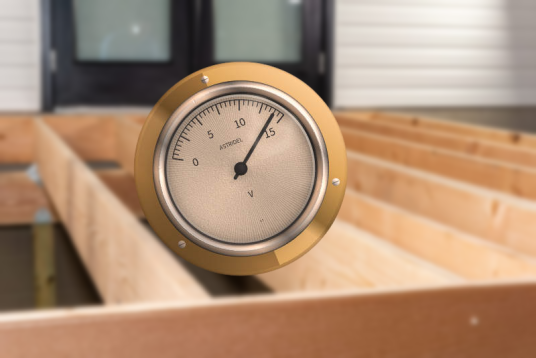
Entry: 14 V
